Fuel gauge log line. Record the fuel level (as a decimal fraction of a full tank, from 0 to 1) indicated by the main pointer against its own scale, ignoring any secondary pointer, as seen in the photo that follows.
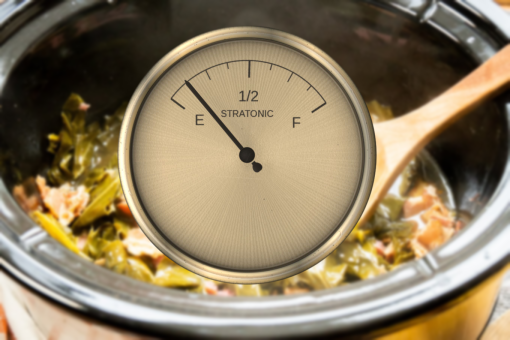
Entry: 0.125
